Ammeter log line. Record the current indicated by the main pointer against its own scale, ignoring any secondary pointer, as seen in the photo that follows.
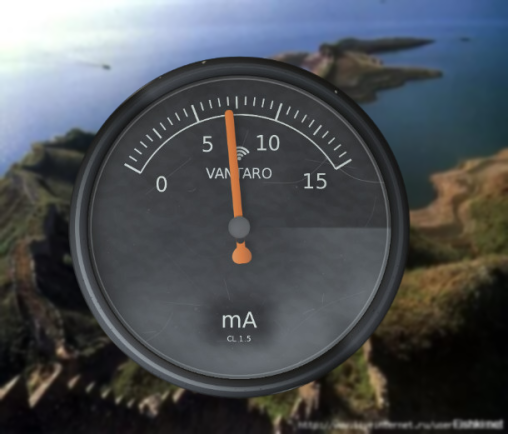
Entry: 7 mA
